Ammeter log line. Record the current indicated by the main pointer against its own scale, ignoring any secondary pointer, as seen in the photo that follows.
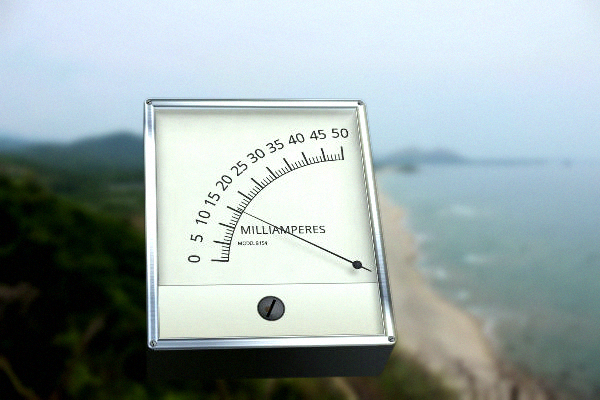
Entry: 15 mA
